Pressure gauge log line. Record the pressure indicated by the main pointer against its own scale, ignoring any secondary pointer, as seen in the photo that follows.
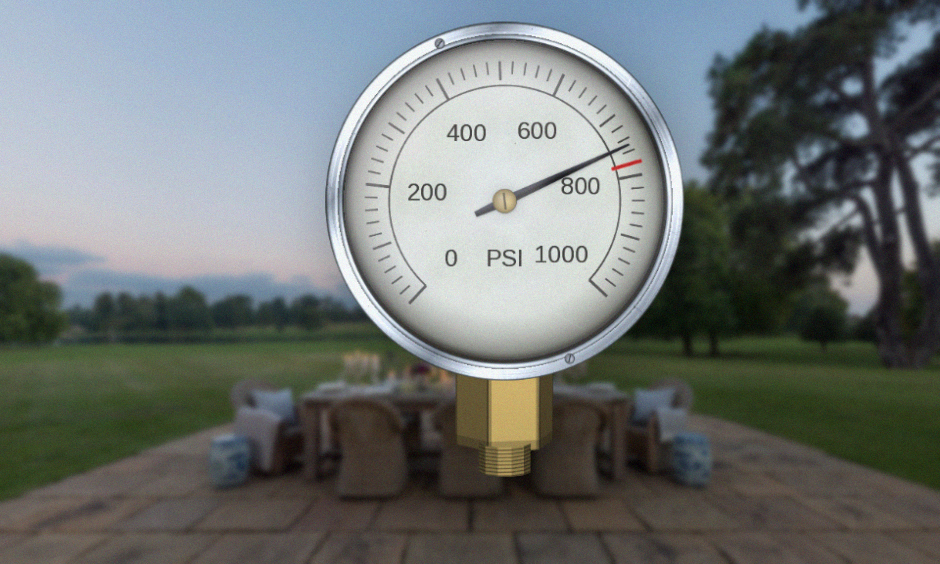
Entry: 750 psi
